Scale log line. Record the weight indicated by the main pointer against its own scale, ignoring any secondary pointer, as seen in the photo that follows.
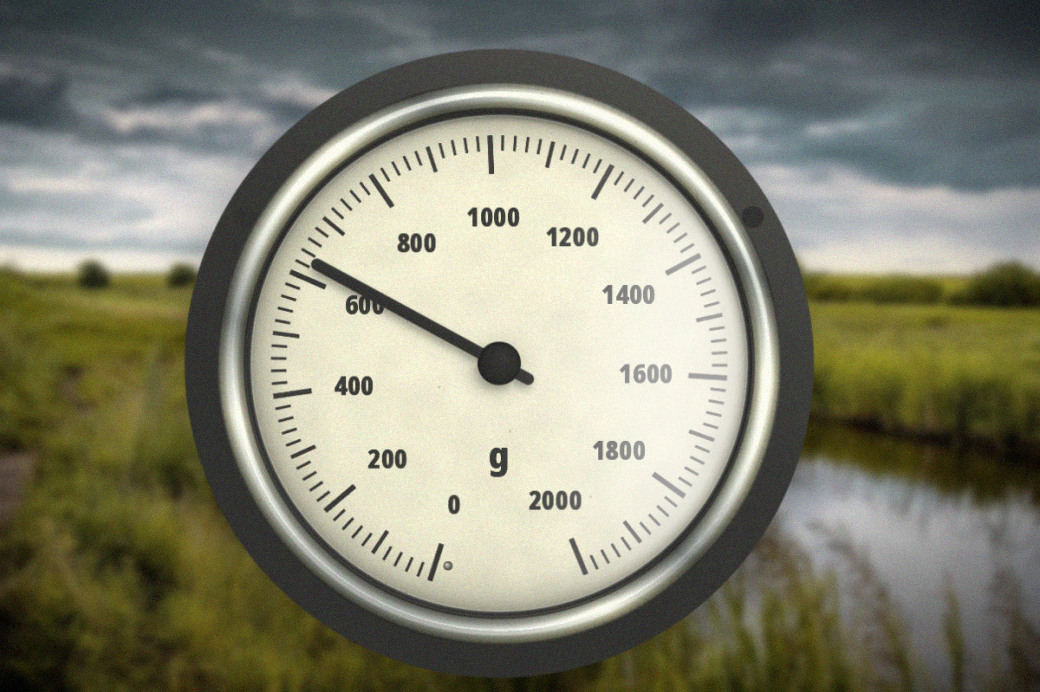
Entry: 630 g
